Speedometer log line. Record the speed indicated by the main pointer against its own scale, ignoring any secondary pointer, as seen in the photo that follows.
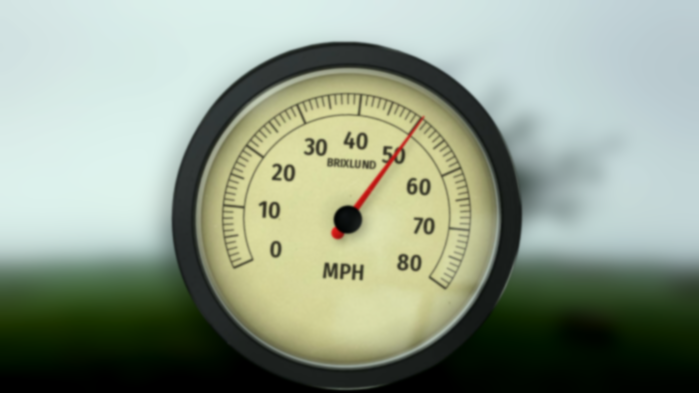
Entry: 50 mph
